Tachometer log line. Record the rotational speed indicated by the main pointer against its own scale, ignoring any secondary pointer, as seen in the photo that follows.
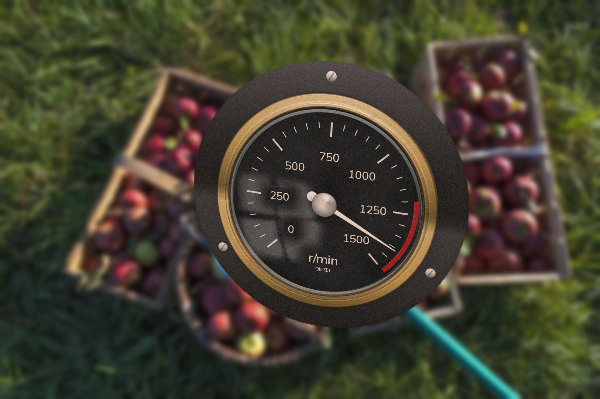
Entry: 1400 rpm
